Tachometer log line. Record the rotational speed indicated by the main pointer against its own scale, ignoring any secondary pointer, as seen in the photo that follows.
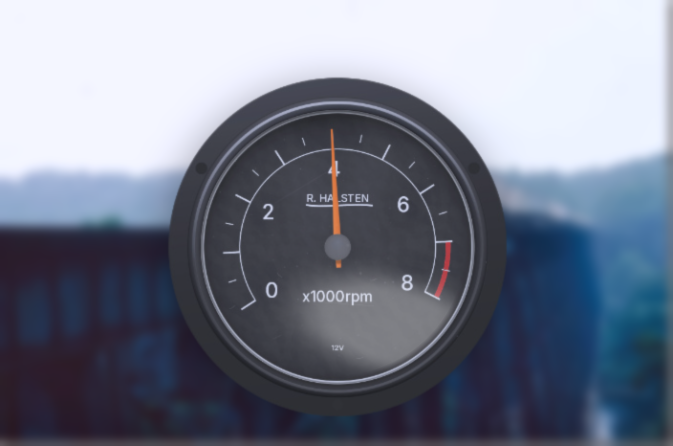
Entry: 4000 rpm
